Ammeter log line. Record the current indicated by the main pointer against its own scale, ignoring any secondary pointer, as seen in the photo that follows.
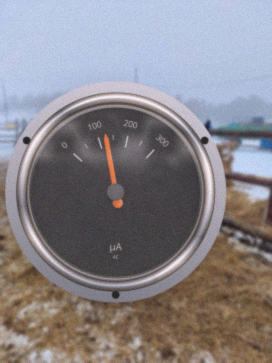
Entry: 125 µA
